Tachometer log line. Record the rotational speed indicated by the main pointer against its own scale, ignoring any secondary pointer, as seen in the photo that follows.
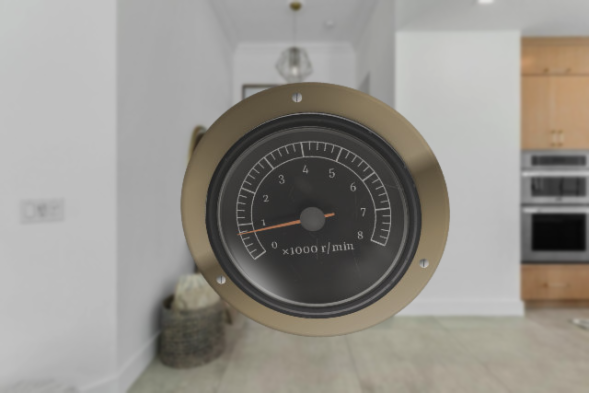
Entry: 800 rpm
